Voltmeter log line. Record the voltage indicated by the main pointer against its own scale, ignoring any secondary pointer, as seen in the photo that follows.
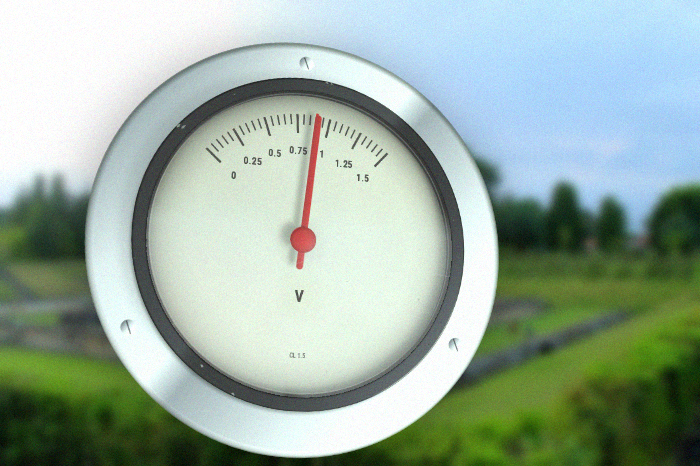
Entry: 0.9 V
